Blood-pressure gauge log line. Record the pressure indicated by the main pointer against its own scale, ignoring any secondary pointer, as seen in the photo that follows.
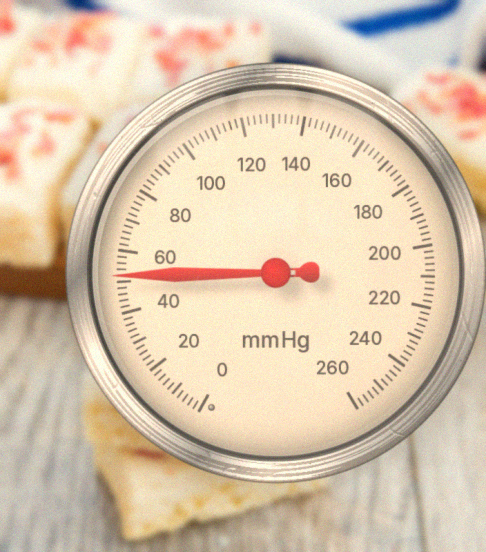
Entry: 52 mmHg
